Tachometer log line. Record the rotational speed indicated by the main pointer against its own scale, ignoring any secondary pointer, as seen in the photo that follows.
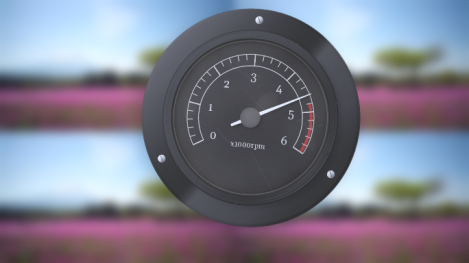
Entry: 4600 rpm
